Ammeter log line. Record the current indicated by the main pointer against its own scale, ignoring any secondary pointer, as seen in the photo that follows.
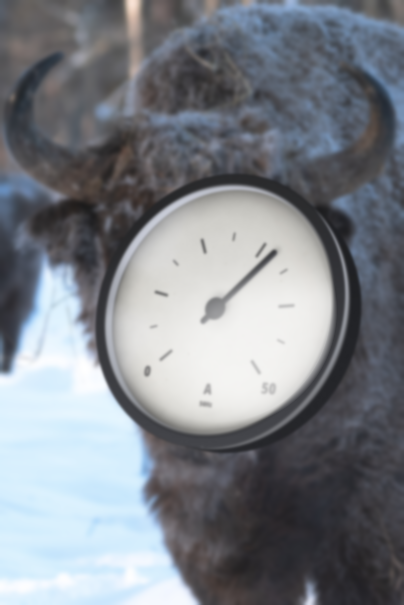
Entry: 32.5 A
